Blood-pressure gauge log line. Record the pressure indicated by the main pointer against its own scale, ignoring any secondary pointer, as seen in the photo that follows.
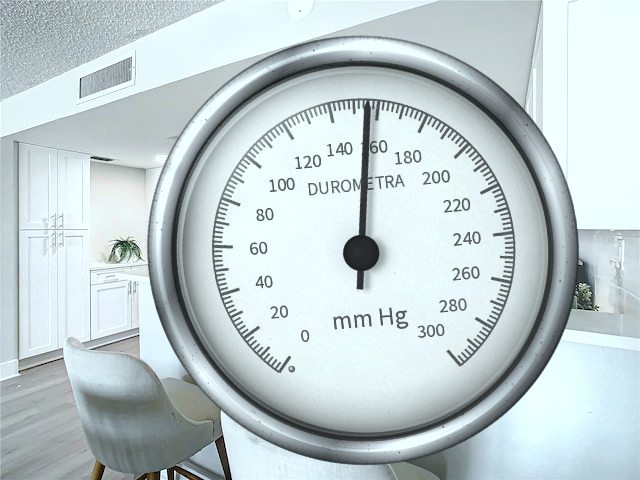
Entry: 156 mmHg
